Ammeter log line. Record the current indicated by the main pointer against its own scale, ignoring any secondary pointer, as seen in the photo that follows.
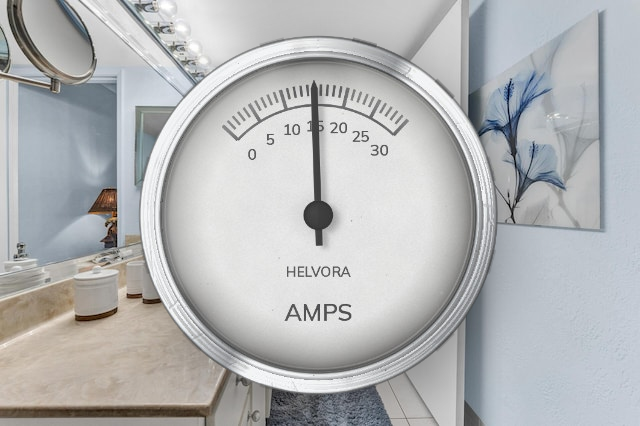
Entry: 15 A
